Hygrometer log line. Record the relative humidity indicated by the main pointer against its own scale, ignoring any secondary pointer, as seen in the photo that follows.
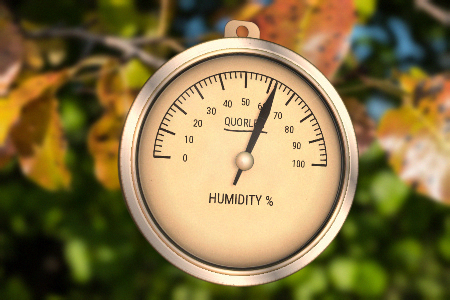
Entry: 62 %
